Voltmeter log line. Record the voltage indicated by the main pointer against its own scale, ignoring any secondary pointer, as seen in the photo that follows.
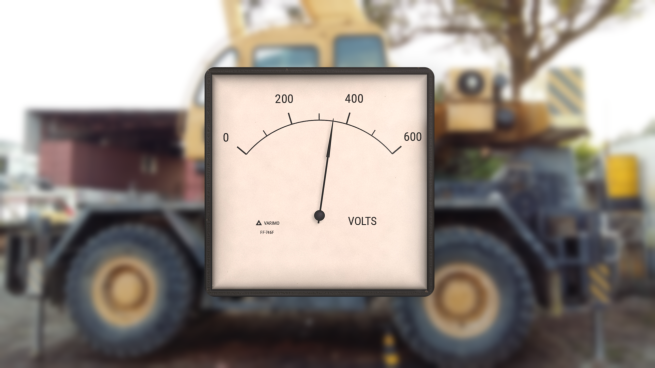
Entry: 350 V
